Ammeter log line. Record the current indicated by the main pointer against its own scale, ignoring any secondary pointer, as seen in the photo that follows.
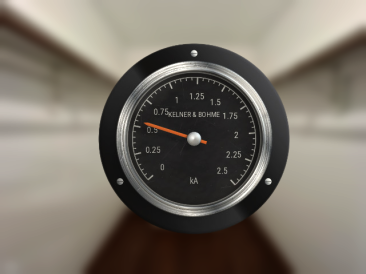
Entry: 0.55 kA
